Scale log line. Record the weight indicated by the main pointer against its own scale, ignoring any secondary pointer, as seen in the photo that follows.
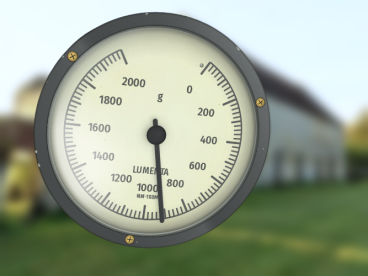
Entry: 920 g
